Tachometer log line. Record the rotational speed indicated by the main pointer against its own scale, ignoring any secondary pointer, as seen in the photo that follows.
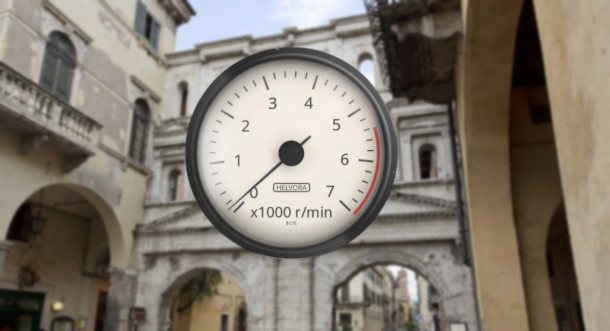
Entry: 100 rpm
